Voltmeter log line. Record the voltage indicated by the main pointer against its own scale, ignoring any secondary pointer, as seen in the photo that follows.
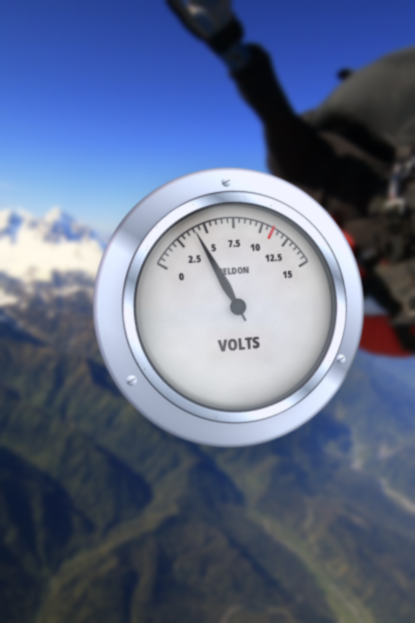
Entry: 4 V
